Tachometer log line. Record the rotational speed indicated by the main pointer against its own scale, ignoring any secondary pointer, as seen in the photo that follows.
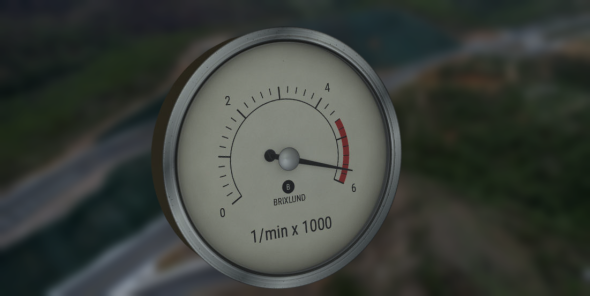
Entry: 5700 rpm
